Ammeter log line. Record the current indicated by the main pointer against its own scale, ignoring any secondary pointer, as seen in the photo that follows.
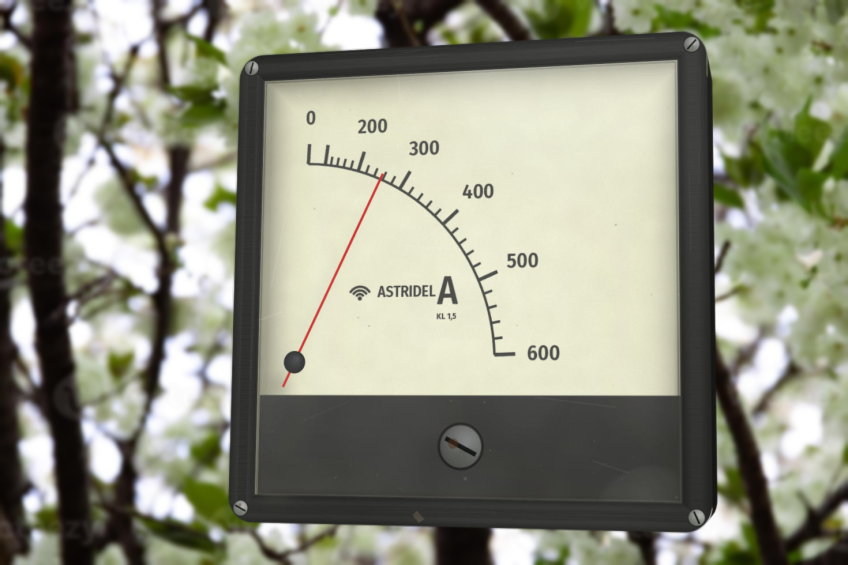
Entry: 260 A
